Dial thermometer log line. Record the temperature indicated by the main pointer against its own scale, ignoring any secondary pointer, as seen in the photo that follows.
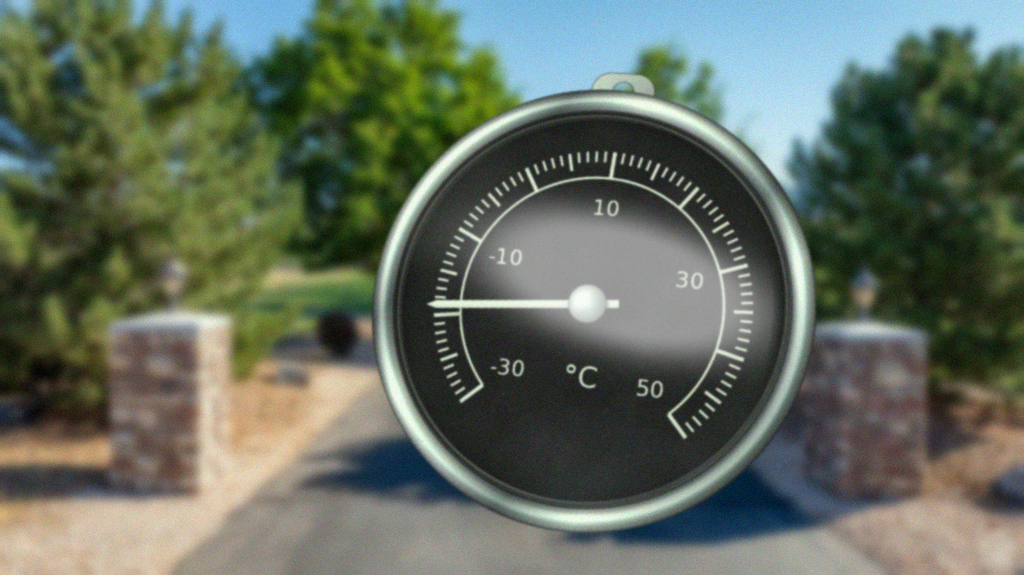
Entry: -19 °C
